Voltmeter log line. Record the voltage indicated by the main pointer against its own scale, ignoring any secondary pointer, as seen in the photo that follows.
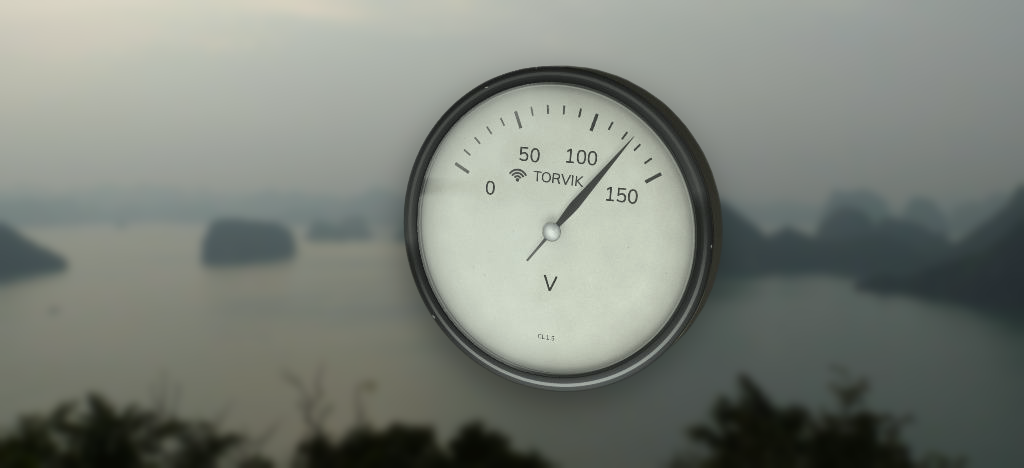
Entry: 125 V
